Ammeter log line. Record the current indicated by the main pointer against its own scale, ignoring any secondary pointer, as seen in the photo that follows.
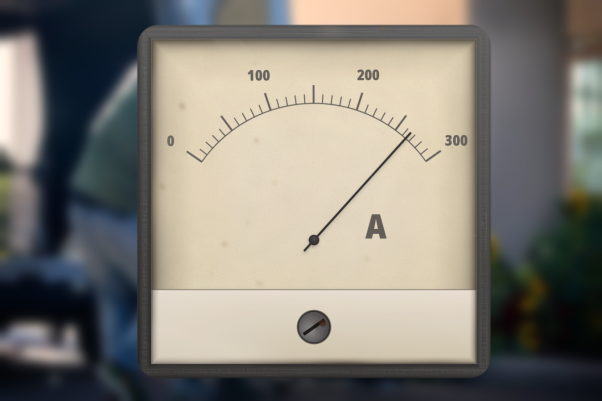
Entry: 265 A
